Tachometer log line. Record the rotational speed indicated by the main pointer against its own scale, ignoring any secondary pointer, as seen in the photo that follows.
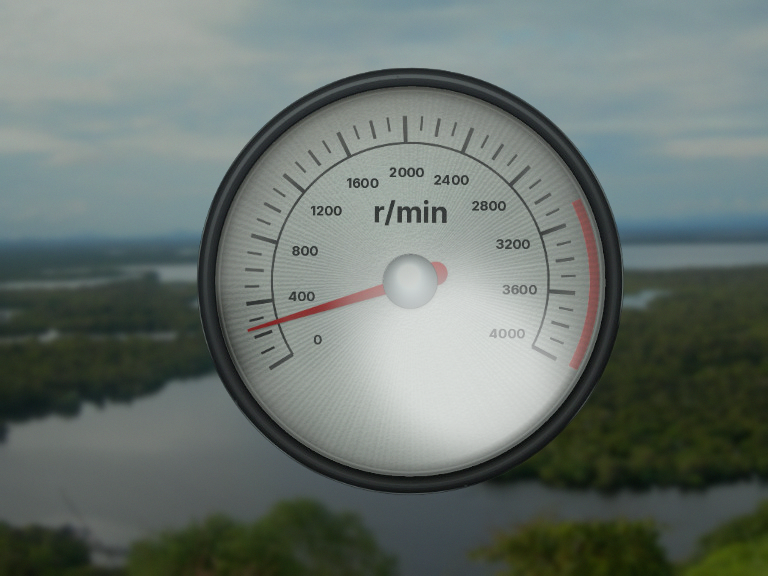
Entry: 250 rpm
